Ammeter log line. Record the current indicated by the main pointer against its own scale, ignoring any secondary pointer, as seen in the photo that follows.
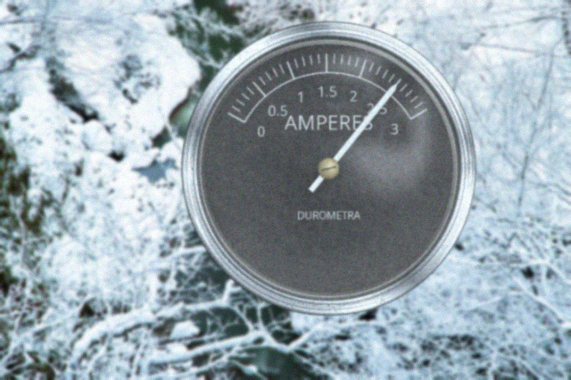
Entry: 2.5 A
